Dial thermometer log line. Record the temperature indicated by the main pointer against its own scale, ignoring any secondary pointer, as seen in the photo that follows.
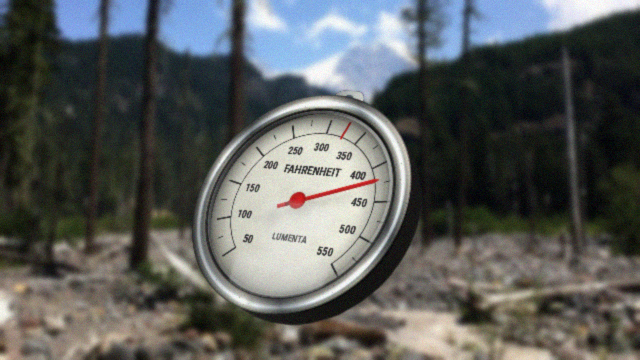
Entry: 425 °F
